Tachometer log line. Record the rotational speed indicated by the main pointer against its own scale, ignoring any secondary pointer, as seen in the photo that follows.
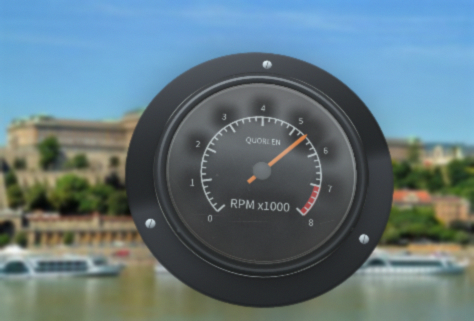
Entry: 5400 rpm
